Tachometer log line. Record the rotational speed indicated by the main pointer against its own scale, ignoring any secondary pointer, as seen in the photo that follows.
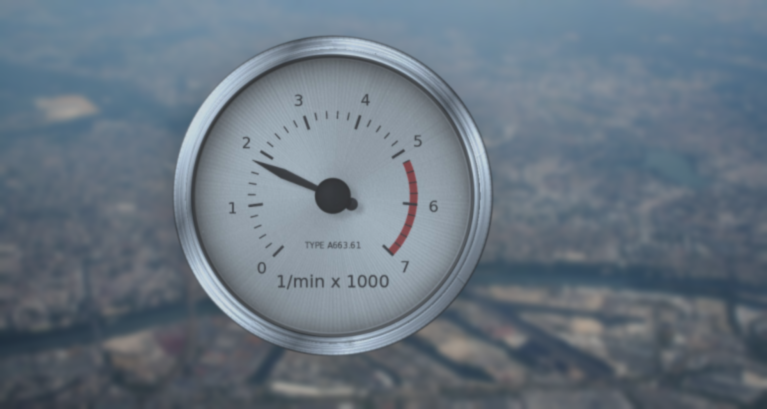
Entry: 1800 rpm
